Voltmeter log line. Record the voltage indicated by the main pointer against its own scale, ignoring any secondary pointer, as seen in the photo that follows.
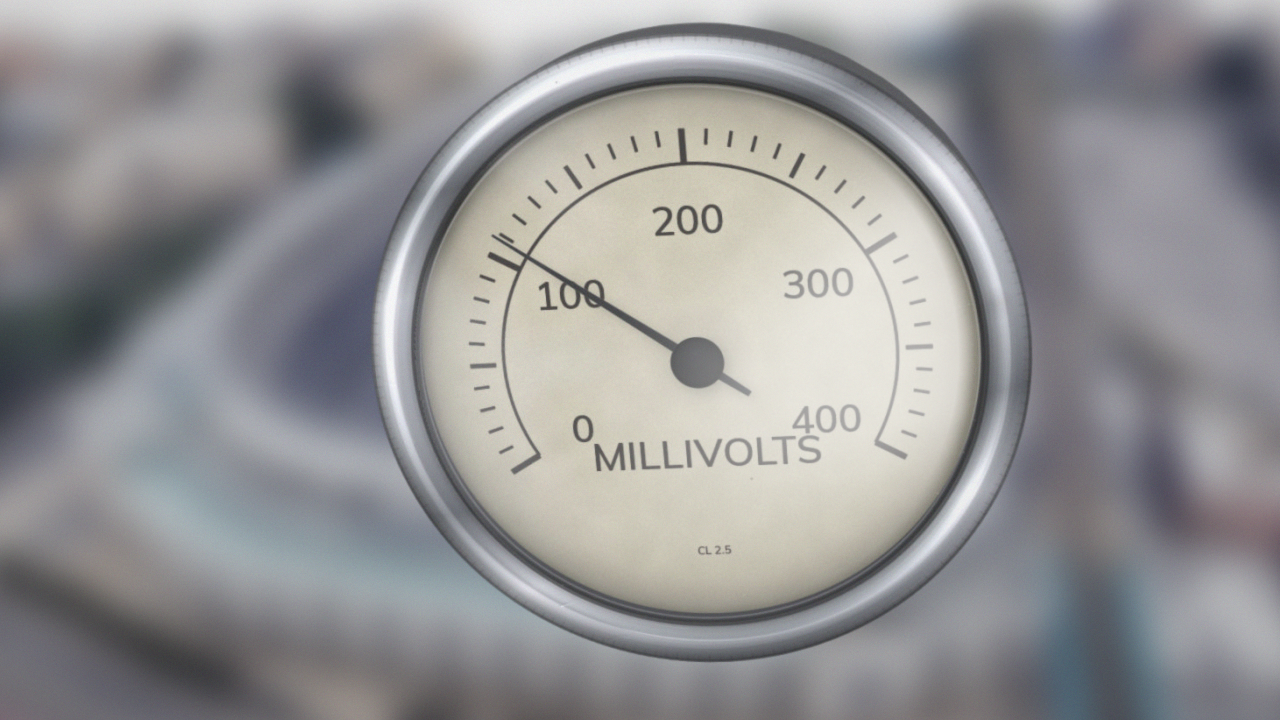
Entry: 110 mV
